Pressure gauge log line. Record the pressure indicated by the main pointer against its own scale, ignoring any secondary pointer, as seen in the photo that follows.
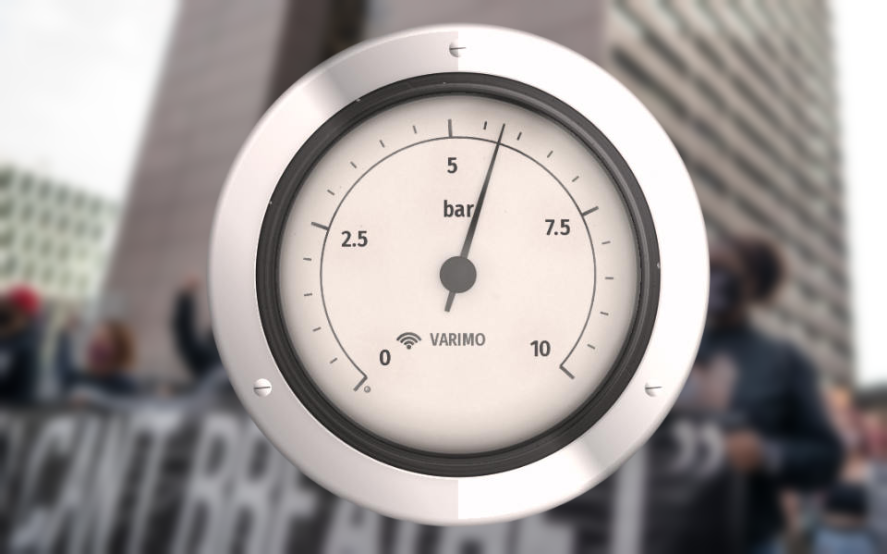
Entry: 5.75 bar
